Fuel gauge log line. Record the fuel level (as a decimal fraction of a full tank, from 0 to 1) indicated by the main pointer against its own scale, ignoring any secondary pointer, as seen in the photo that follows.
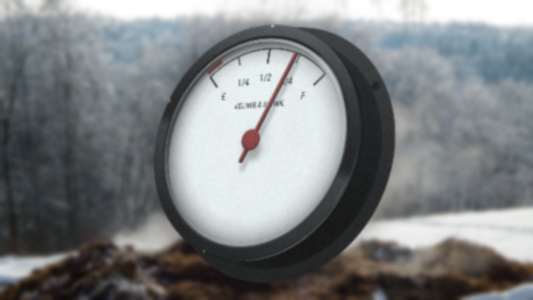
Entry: 0.75
